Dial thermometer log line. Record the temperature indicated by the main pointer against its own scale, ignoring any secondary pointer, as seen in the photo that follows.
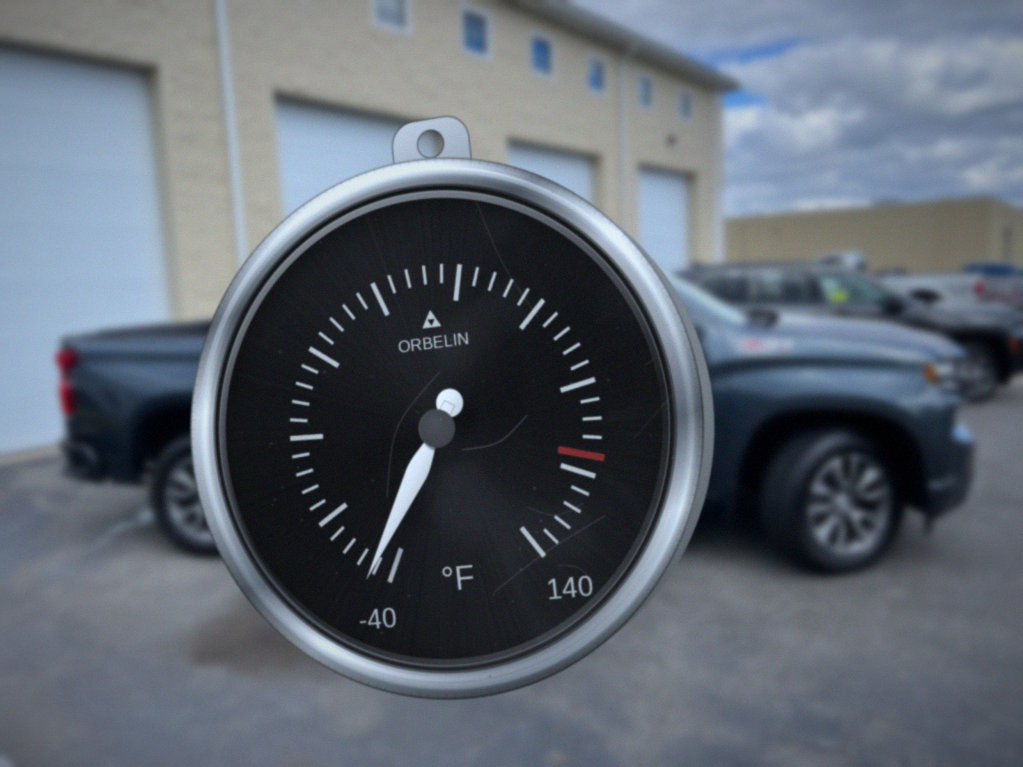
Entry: -36 °F
